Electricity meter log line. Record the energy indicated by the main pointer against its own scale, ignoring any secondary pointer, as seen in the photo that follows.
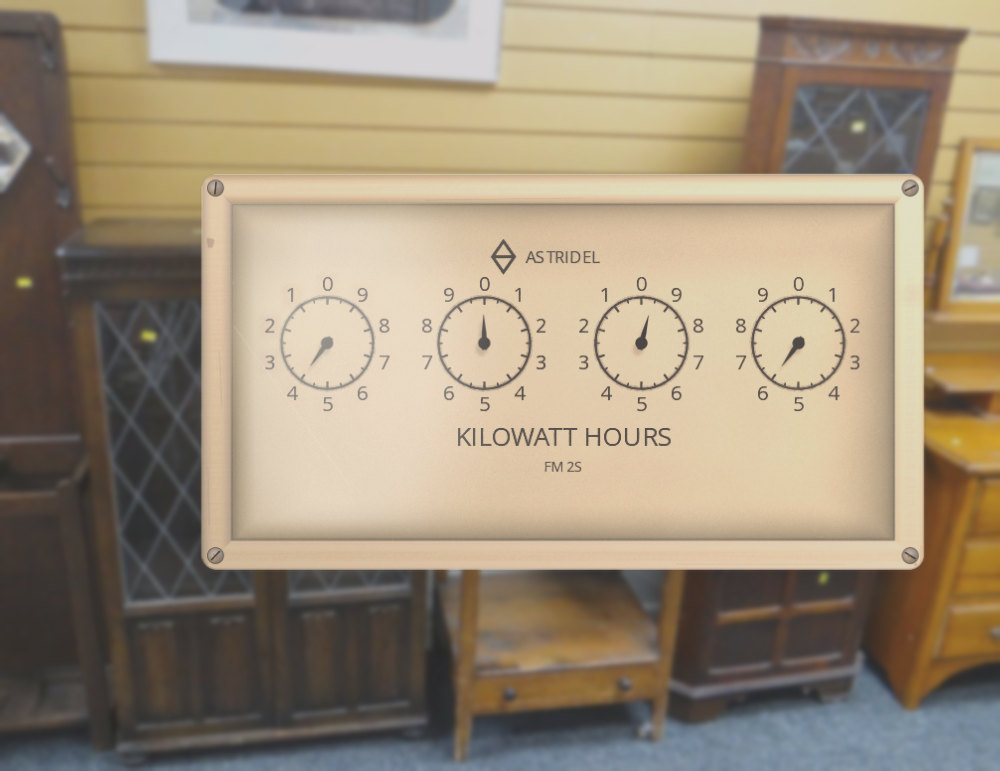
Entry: 3996 kWh
